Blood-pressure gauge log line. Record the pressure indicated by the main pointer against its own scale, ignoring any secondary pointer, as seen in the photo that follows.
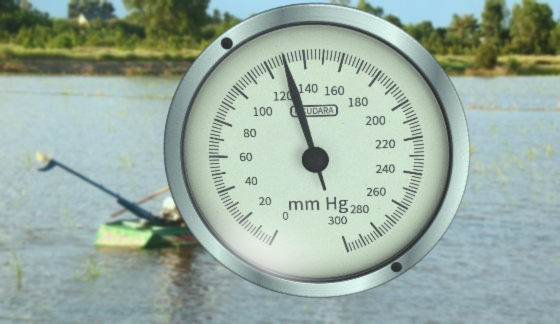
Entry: 130 mmHg
